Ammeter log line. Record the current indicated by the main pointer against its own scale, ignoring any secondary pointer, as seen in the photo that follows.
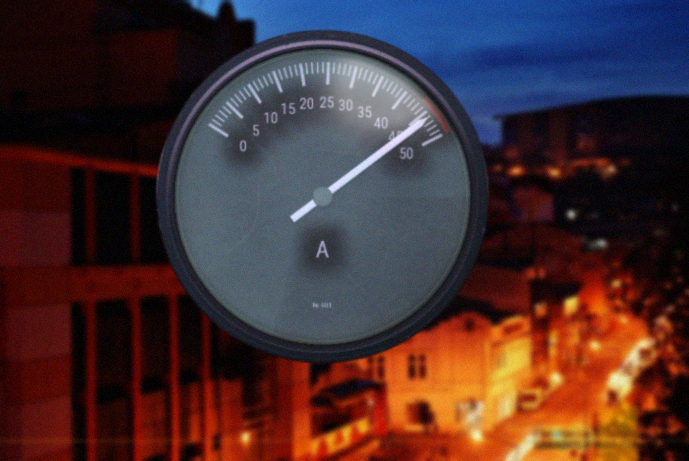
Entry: 46 A
